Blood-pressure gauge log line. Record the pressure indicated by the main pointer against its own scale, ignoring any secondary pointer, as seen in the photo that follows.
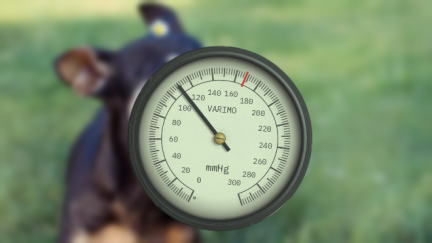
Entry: 110 mmHg
